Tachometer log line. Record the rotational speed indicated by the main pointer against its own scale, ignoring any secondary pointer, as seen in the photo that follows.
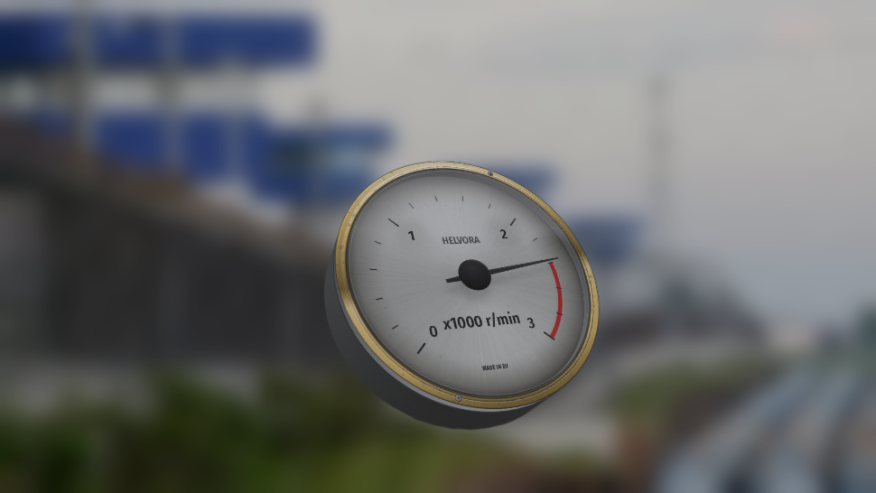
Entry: 2400 rpm
